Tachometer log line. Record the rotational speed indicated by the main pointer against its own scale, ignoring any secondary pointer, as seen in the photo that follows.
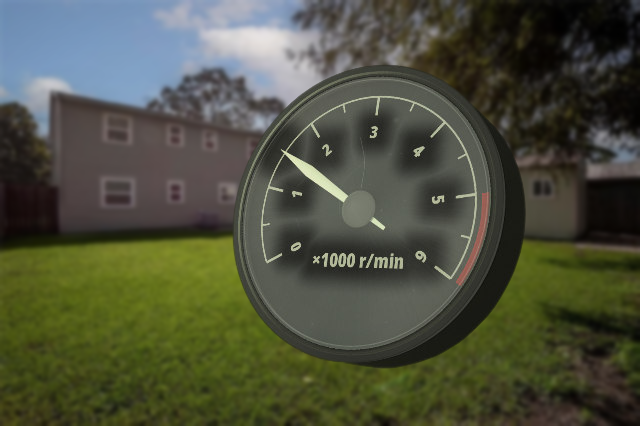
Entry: 1500 rpm
